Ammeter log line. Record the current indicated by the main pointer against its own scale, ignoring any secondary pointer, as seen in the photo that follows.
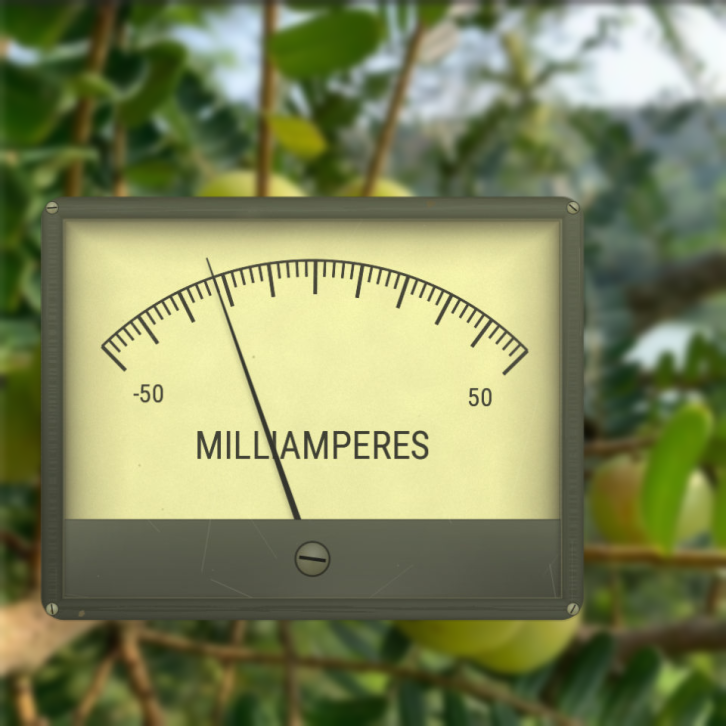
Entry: -22 mA
